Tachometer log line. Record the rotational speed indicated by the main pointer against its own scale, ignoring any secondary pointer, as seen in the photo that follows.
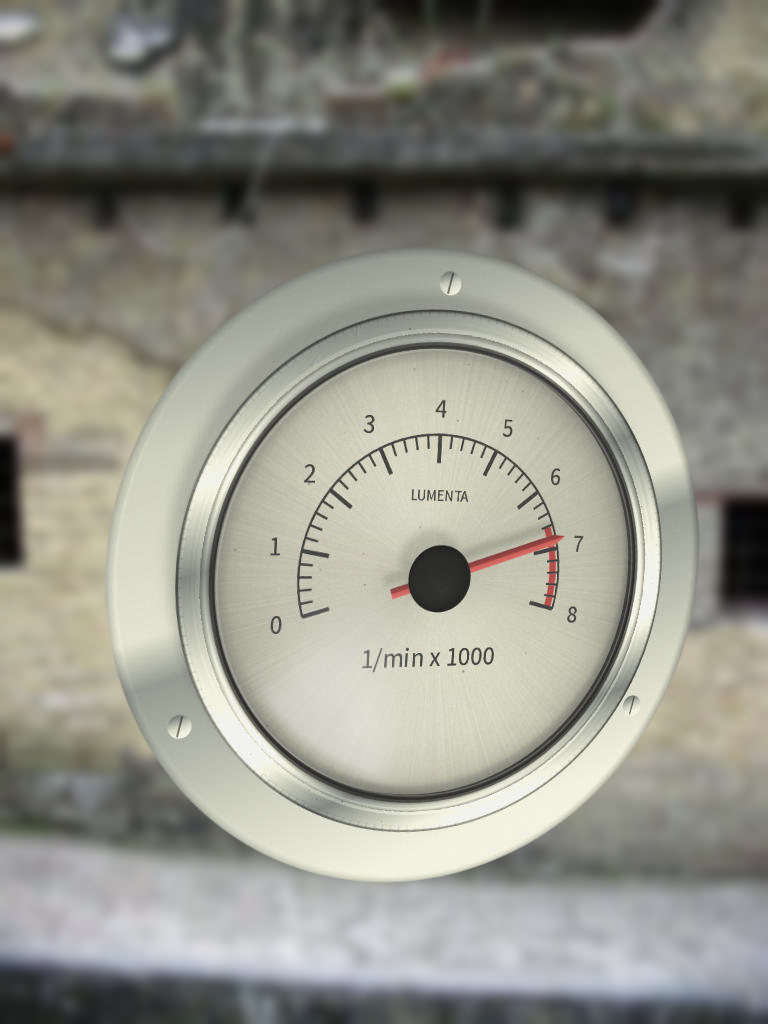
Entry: 6800 rpm
